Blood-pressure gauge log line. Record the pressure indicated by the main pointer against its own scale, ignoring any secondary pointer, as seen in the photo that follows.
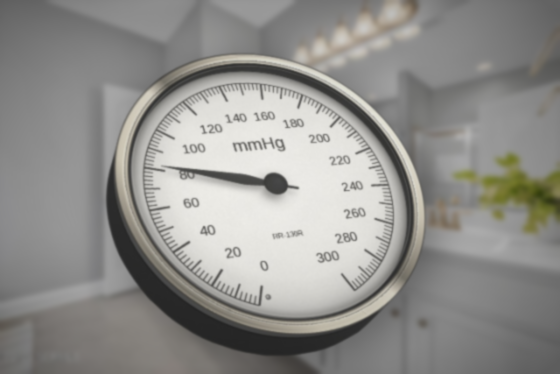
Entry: 80 mmHg
